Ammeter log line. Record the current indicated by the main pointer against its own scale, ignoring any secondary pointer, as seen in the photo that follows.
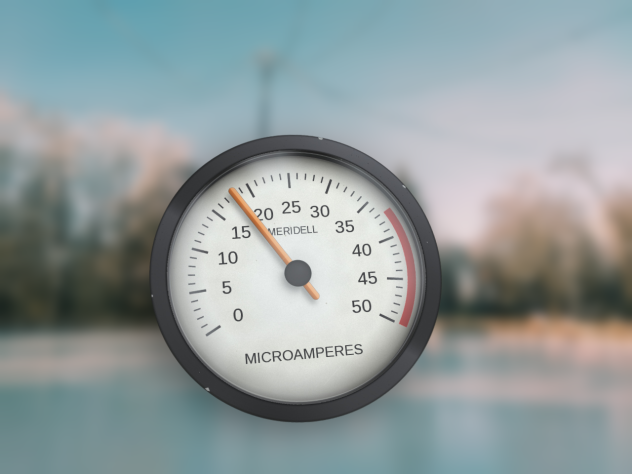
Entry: 18 µA
